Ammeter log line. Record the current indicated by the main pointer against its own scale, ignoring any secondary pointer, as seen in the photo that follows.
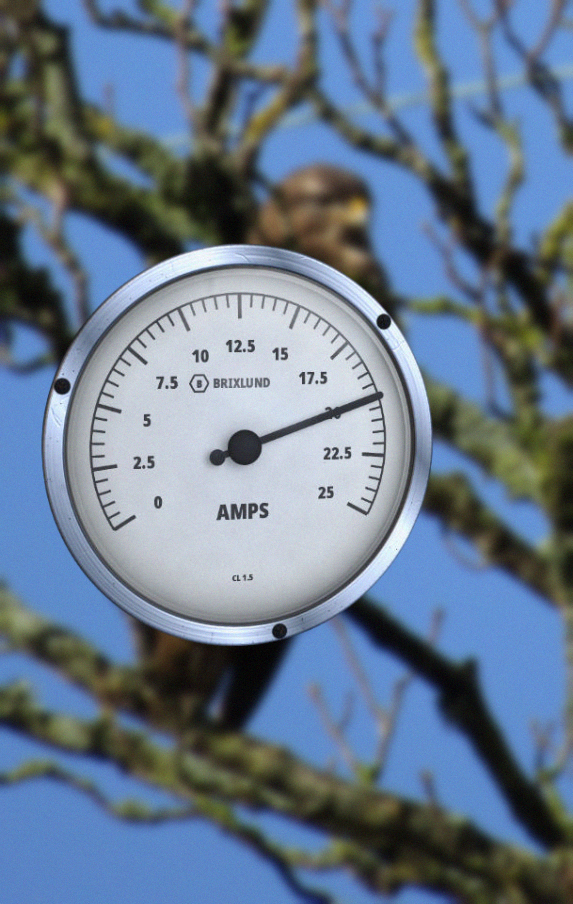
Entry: 20 A
